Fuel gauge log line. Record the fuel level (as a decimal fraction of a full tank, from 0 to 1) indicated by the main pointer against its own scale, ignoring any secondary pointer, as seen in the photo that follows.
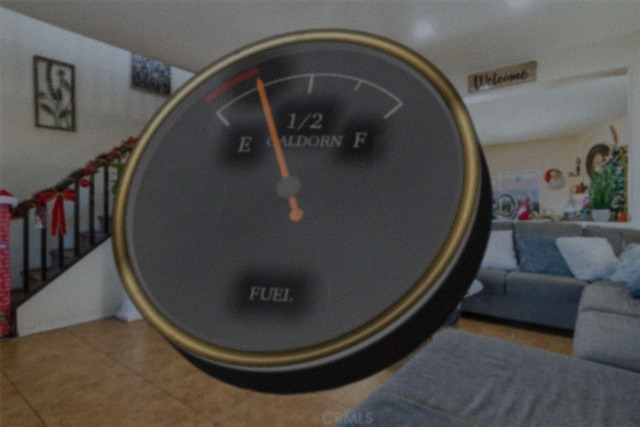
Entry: 0.25
